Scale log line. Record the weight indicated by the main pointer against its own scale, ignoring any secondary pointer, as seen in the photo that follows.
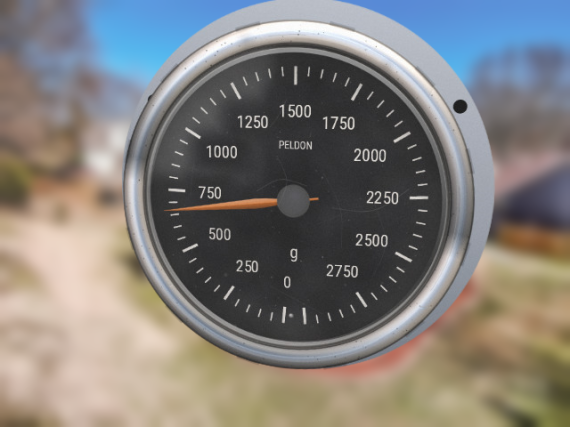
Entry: 675 g
